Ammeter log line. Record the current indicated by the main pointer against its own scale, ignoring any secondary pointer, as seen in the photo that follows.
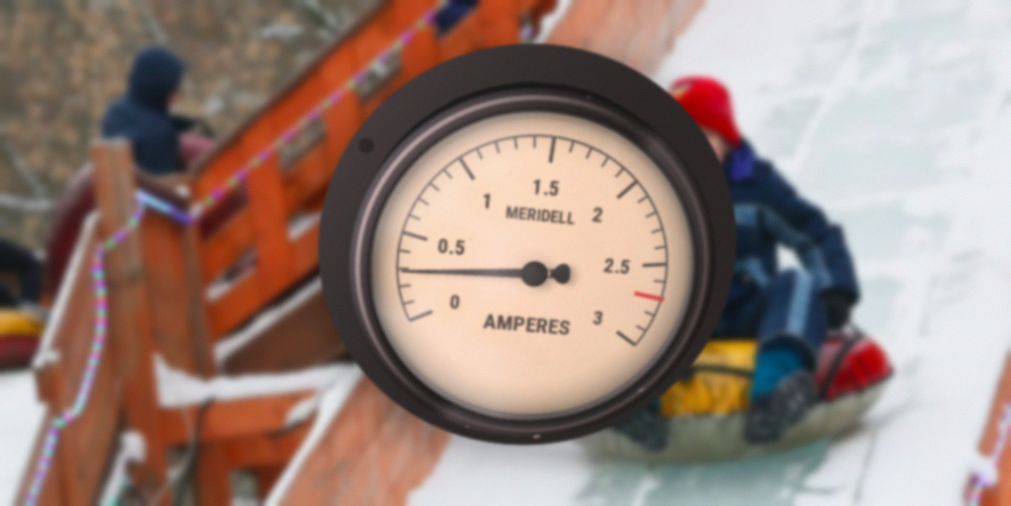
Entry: 0.3 A
